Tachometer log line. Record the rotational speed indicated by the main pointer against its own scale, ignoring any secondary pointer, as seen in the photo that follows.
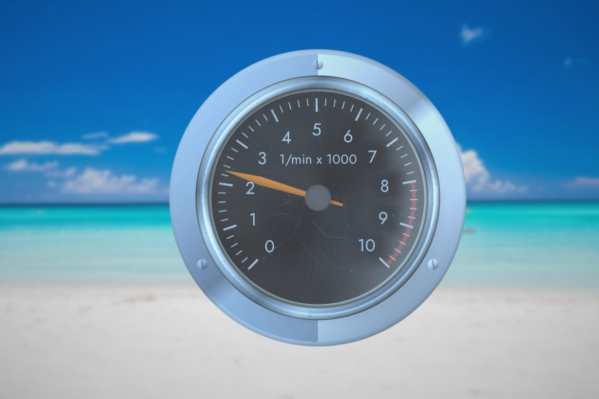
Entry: 2300 rpm
